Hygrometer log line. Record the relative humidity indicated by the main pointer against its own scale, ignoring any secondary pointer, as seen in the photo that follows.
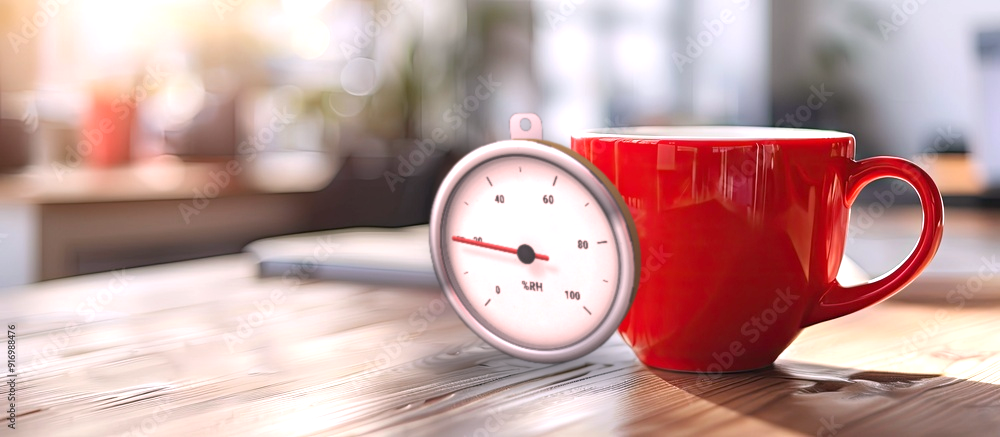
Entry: 20 %
